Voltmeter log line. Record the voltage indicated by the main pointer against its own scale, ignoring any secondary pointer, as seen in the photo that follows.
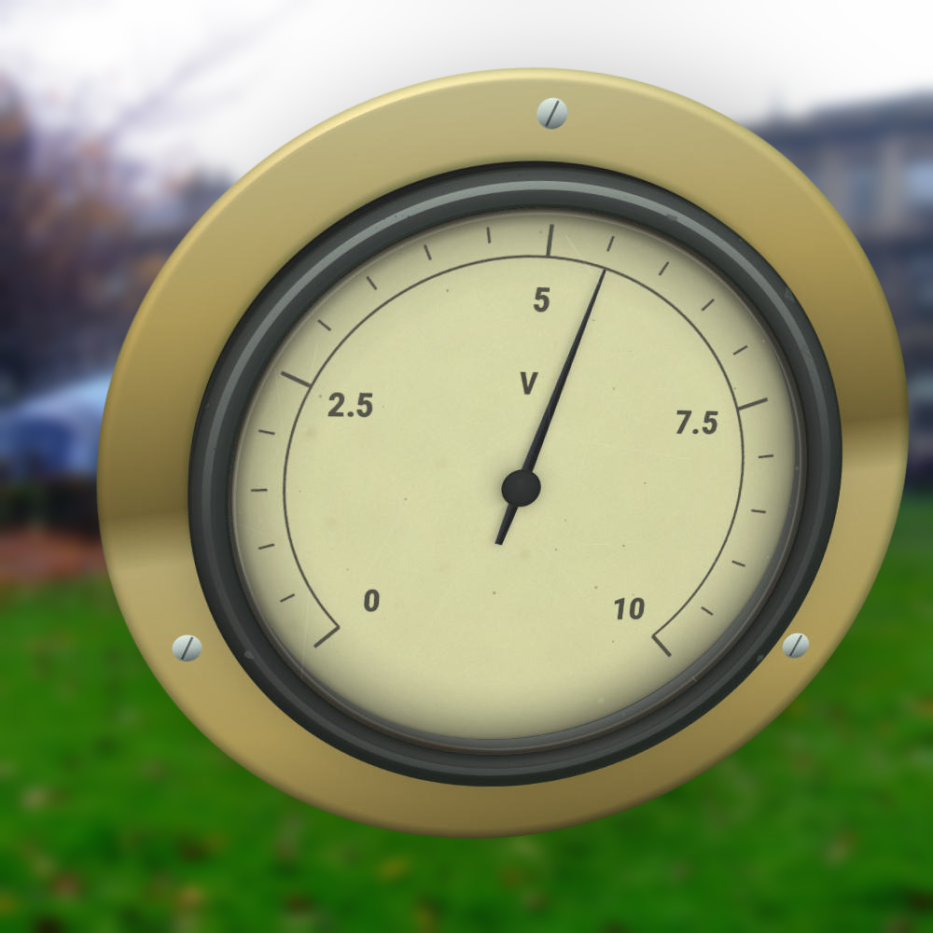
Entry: 5.5 V
